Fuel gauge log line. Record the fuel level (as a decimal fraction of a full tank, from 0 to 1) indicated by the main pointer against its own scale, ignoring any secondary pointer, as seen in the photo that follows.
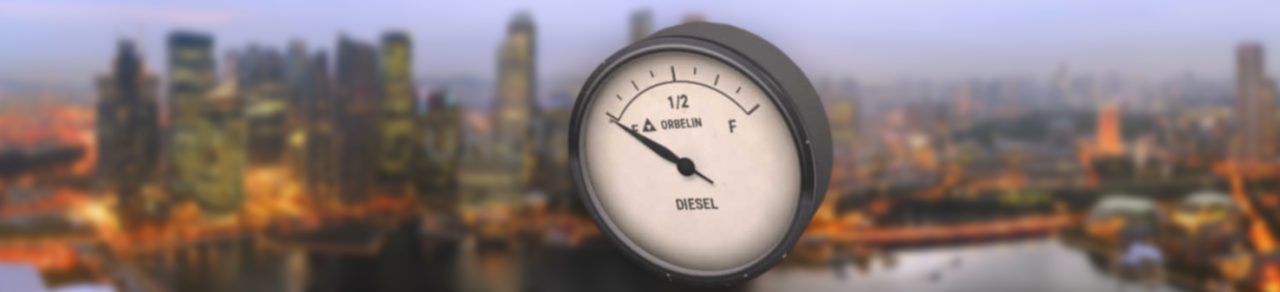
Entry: 0
